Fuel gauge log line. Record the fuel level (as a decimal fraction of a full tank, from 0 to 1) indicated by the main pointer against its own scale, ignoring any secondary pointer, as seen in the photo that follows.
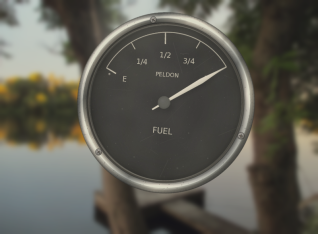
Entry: 1
